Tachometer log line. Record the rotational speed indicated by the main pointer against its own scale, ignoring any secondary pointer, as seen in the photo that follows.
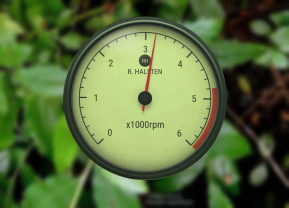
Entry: 3200 rpm
